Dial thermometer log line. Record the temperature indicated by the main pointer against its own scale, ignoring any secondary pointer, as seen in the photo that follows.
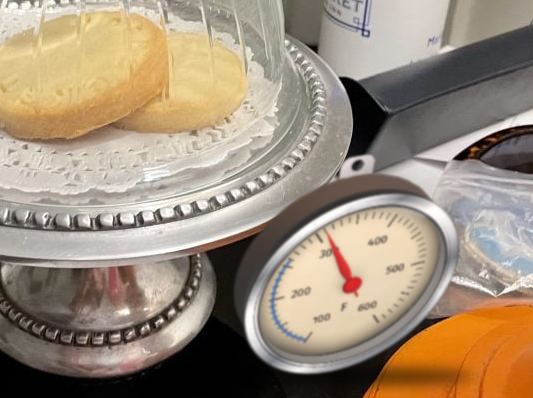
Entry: 310 °F
